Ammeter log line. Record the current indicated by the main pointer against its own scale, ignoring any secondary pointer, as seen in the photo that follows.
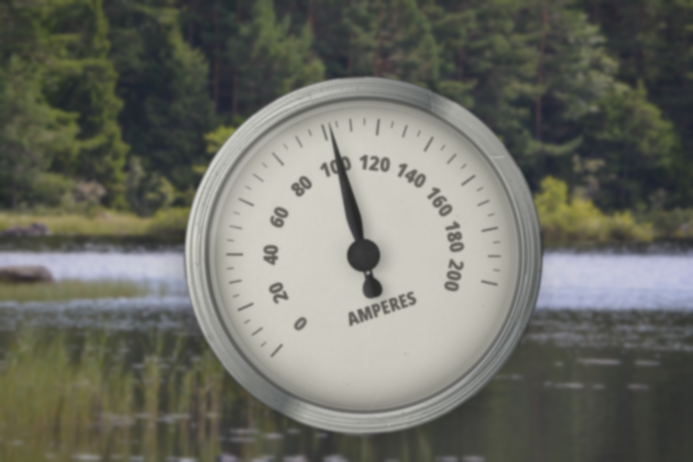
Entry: 102.5 A
